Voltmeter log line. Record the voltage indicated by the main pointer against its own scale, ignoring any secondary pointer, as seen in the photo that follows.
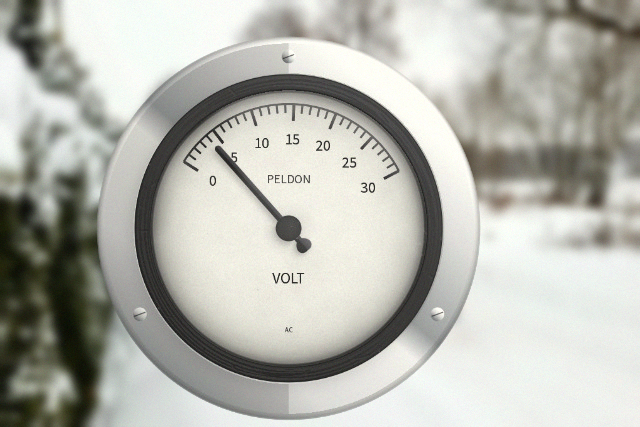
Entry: 4 V
